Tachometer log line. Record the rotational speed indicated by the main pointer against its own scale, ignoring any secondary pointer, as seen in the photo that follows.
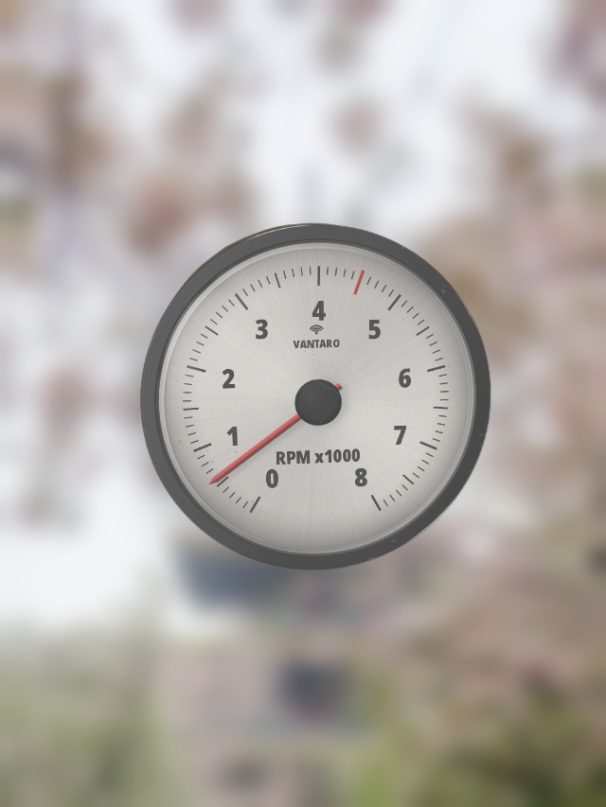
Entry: 600 rpm
